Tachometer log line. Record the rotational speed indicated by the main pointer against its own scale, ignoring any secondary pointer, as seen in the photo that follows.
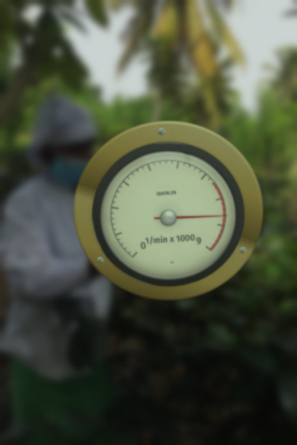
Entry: 7600 rpm
